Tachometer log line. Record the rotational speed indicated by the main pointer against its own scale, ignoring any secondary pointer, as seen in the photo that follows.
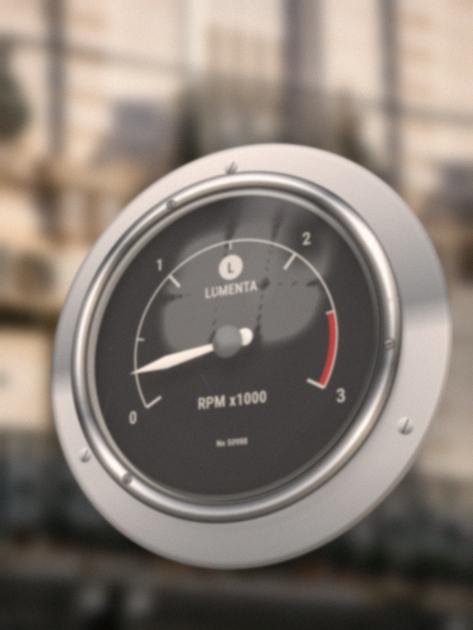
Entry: 250 rpm
